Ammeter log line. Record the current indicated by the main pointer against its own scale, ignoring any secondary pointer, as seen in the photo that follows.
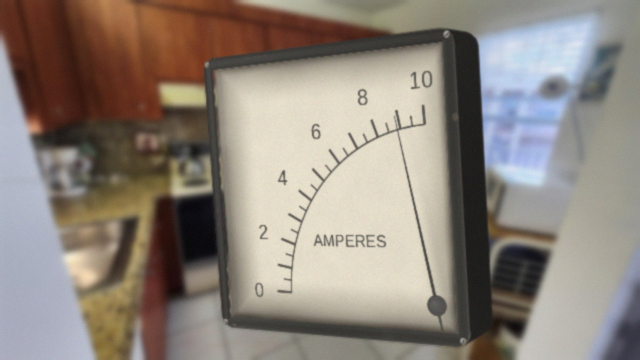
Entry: 9 A
